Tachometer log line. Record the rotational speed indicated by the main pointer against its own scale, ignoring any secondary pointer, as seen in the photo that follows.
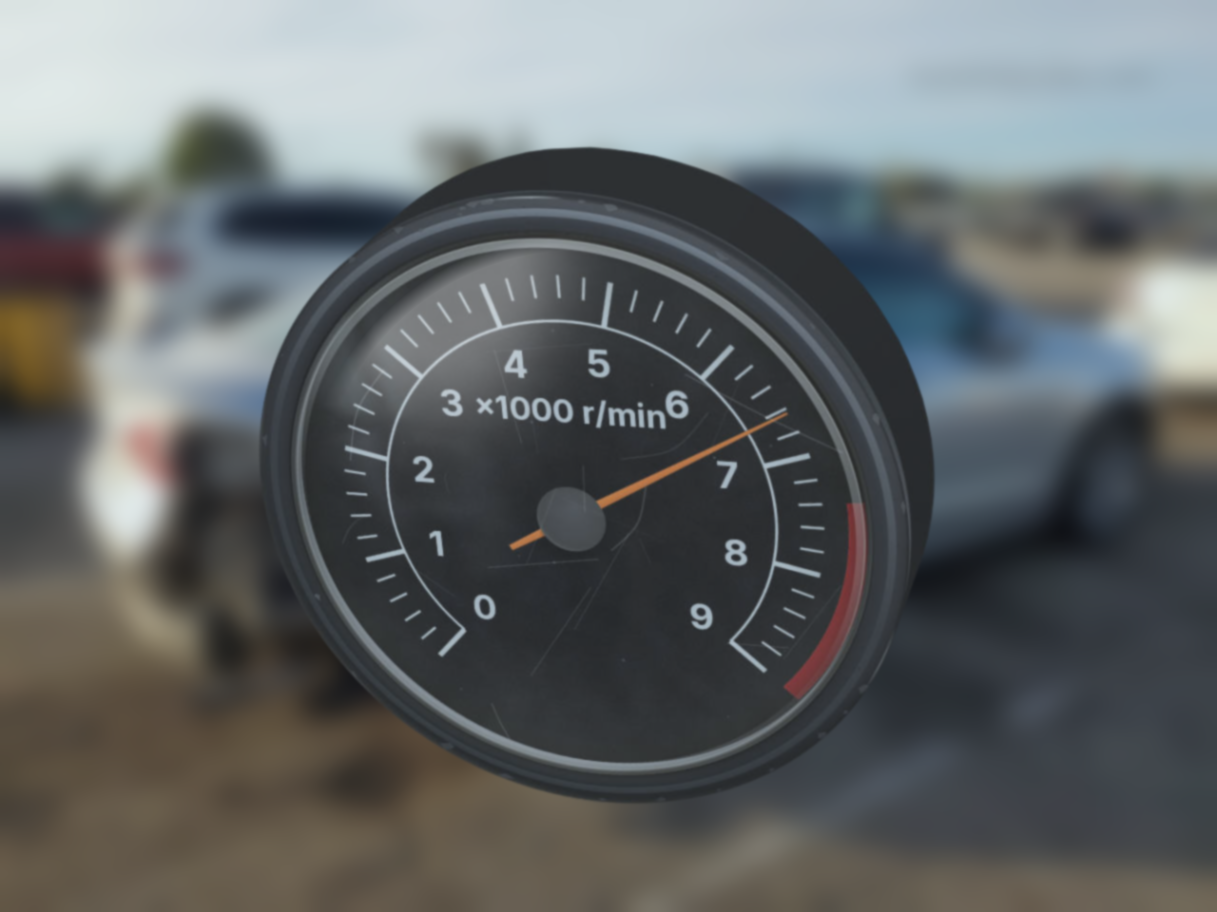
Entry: 6600 rpm
